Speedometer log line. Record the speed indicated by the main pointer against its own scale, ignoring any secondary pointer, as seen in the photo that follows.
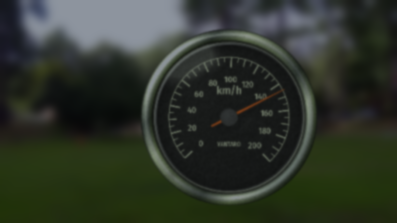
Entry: 145 km/h
